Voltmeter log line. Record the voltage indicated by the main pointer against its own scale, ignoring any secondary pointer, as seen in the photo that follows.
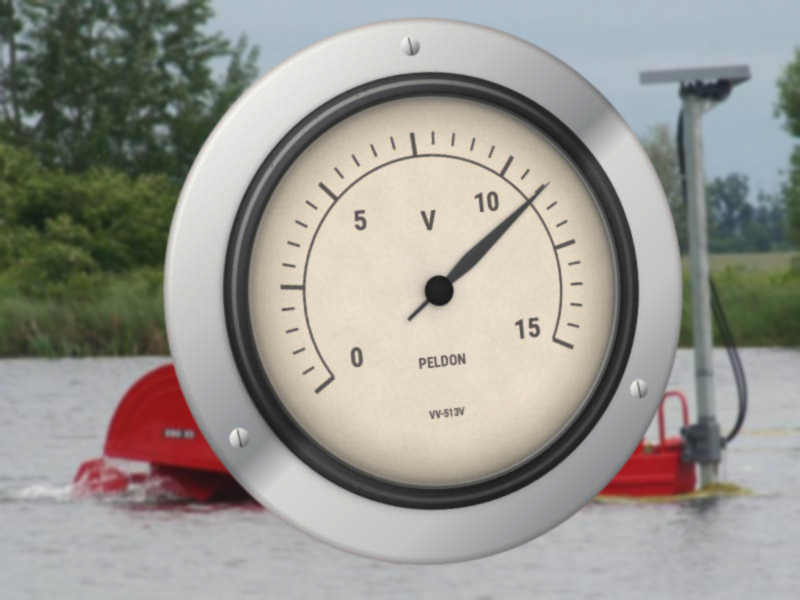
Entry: 11 V
